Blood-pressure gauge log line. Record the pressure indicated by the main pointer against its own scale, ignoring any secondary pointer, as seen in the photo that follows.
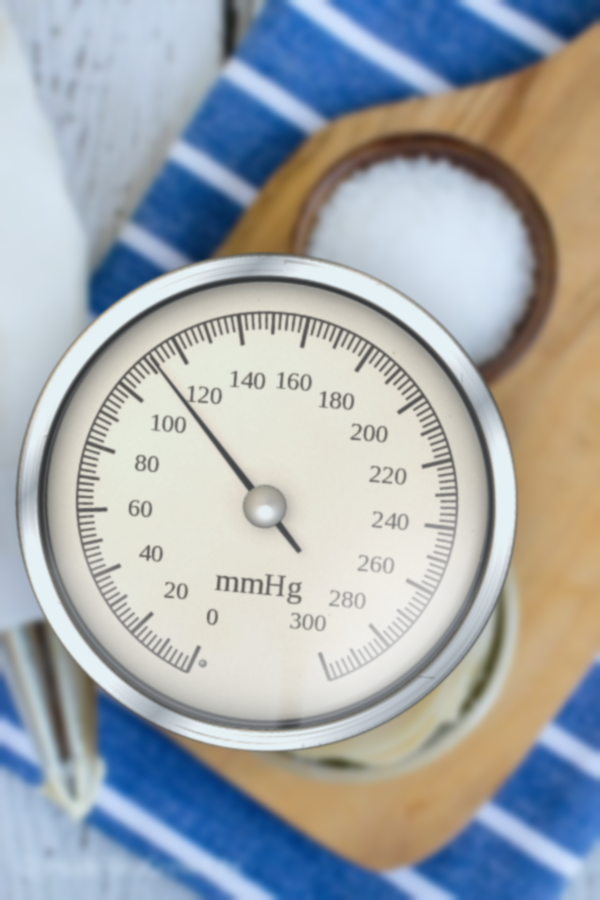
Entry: 112 mmHg
